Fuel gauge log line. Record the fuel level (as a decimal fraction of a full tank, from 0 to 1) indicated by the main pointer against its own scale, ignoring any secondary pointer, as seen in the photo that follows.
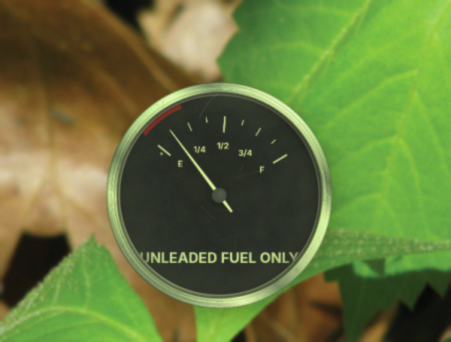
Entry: 0.125
